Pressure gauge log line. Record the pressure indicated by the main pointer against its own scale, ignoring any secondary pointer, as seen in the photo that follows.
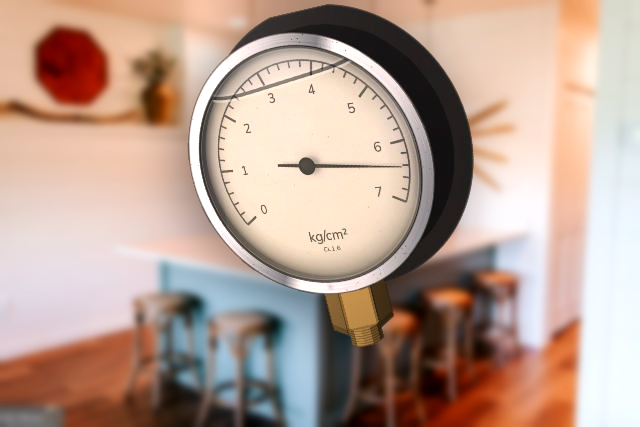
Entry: 6.4 kg/cm²
